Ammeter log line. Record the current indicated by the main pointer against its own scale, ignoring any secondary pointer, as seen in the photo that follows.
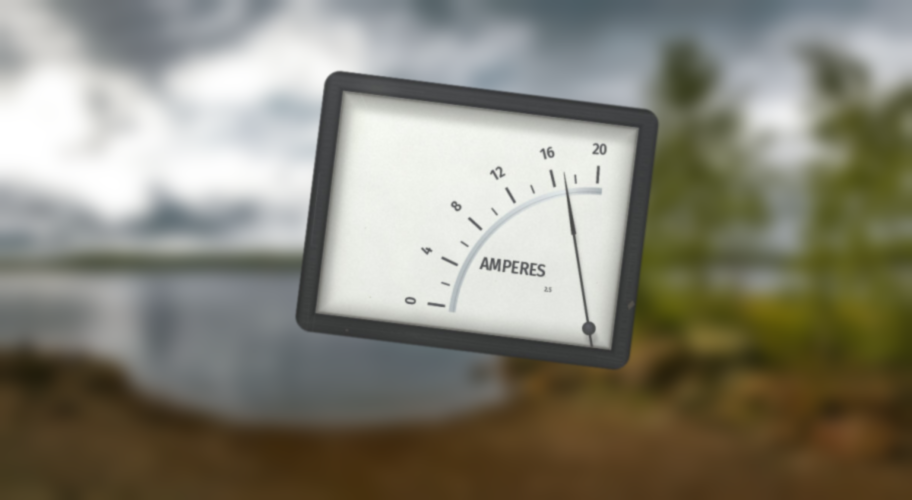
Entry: 17 A
